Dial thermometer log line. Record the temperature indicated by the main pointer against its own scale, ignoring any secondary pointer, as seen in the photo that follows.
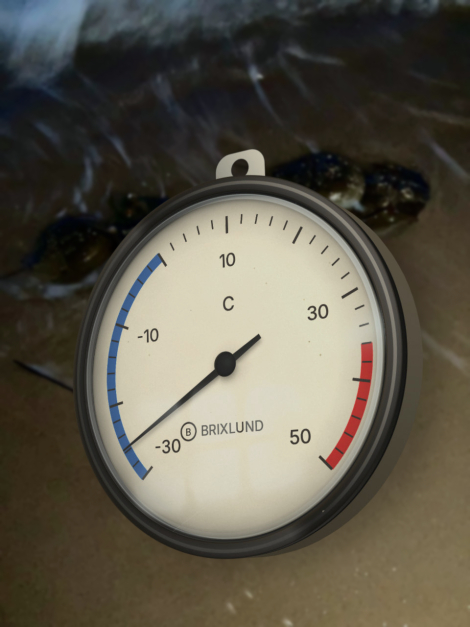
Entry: -26 °C
